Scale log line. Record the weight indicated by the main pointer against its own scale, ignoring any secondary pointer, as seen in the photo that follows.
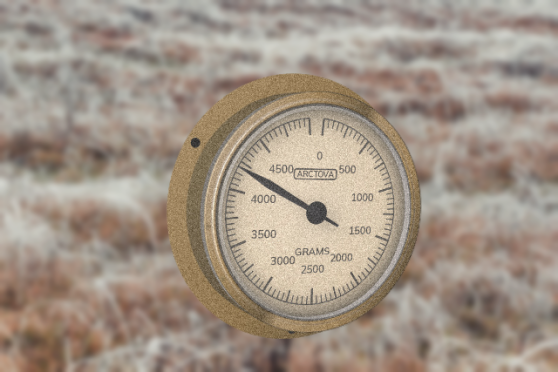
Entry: 4200 g
